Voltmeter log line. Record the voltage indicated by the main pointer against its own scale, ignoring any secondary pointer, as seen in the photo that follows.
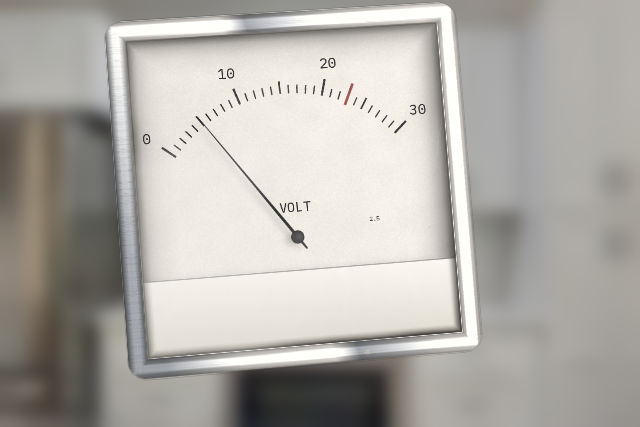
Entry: 5 V
